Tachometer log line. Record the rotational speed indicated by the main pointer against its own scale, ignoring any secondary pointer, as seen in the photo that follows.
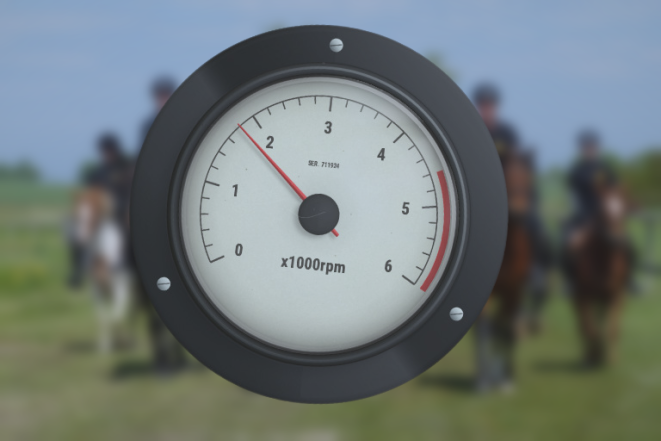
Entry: 1800 rpm
